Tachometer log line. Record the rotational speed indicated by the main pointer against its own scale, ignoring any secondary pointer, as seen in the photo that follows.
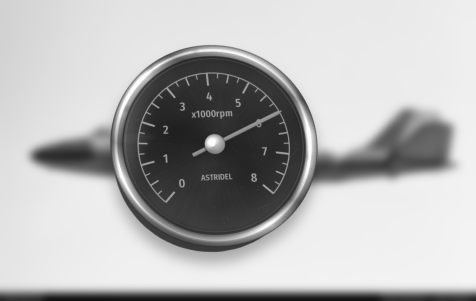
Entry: 6000 rpm
